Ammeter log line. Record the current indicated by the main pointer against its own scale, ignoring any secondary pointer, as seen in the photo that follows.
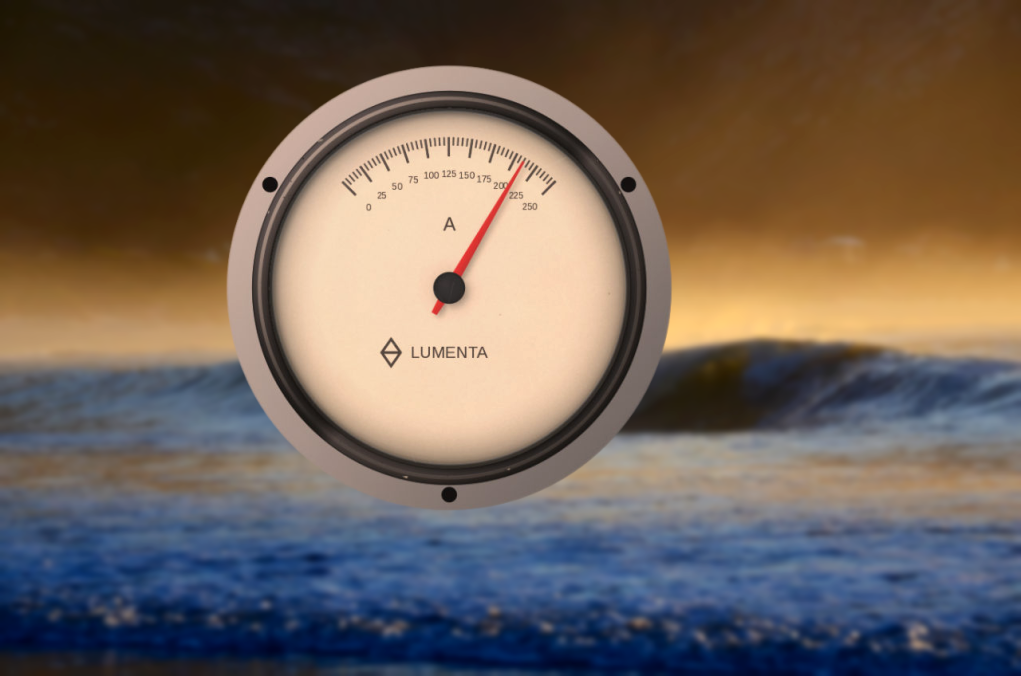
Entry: 210 A
